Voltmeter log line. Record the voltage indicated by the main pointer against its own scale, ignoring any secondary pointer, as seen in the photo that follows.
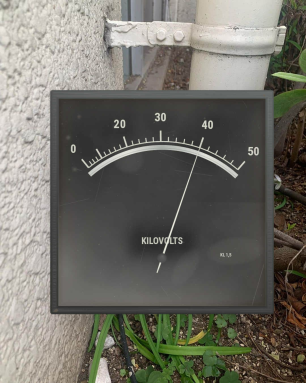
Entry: 40 kV
